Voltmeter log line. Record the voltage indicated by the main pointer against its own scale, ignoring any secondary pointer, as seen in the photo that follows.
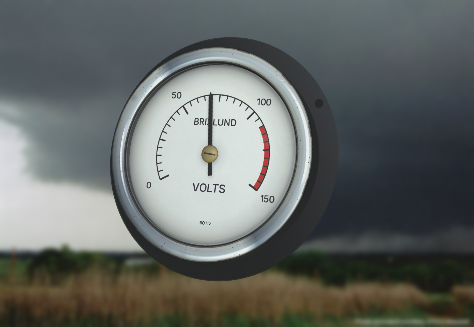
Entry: 70 V
